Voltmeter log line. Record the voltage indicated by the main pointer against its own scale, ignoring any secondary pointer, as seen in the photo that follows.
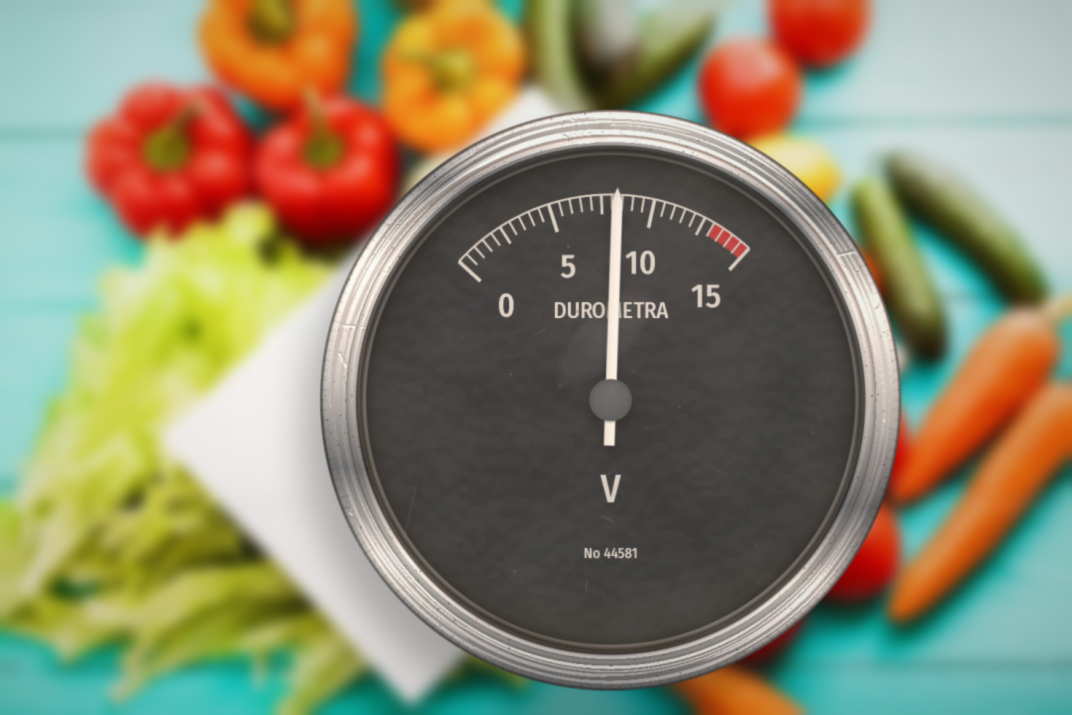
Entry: 8.25 V
